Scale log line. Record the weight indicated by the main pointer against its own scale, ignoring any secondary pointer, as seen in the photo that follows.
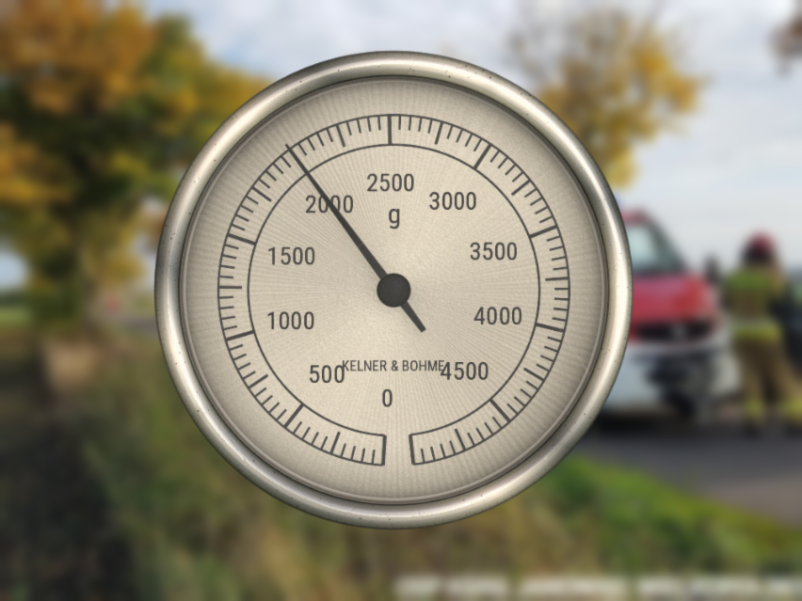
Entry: 2000 g
